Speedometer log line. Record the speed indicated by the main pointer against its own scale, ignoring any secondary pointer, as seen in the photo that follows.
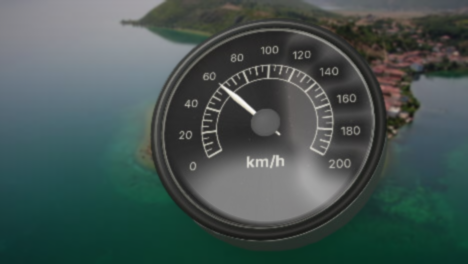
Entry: 60 km/h
